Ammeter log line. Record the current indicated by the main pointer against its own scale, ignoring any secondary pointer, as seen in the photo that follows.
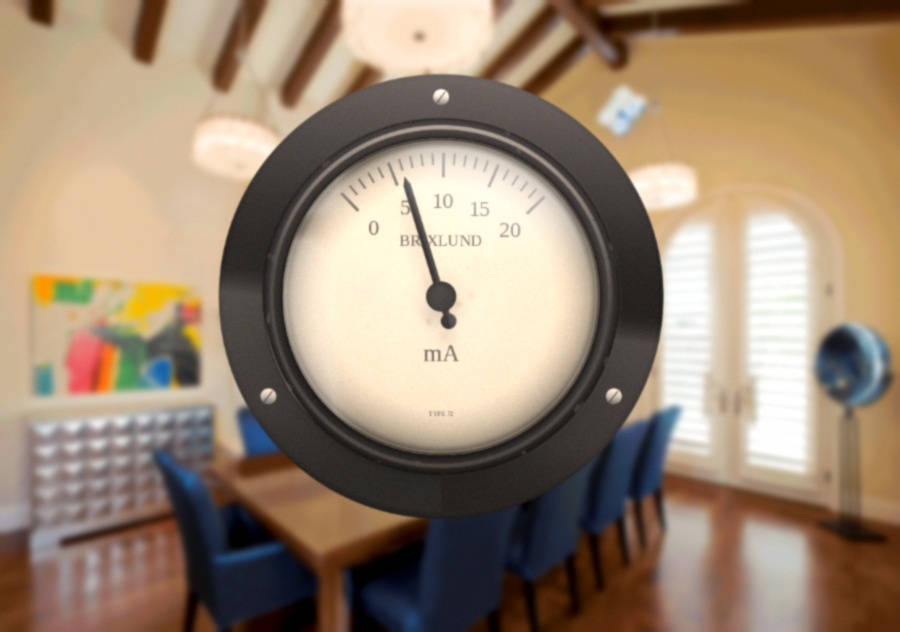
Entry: 6 mA
